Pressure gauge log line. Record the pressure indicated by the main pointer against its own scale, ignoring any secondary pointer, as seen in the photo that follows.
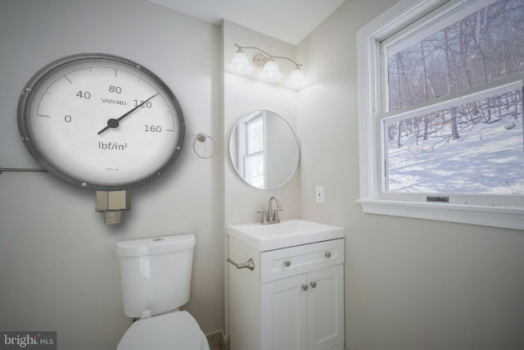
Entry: 120 psi
